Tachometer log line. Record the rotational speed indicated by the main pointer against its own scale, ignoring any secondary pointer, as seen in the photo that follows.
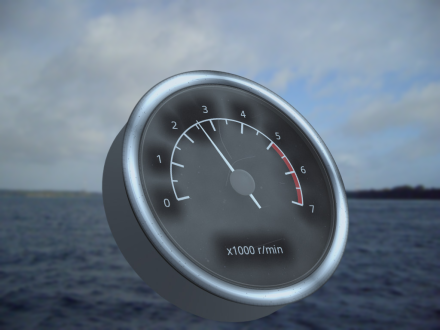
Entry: 2500 rpm
